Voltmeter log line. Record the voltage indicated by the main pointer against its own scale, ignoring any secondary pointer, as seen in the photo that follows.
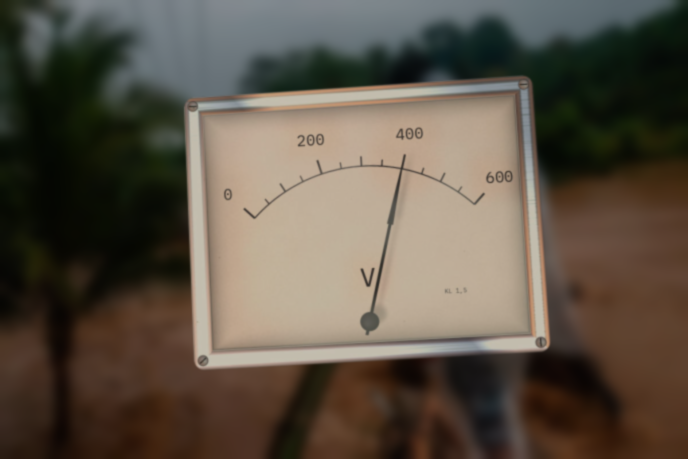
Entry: 400 V
